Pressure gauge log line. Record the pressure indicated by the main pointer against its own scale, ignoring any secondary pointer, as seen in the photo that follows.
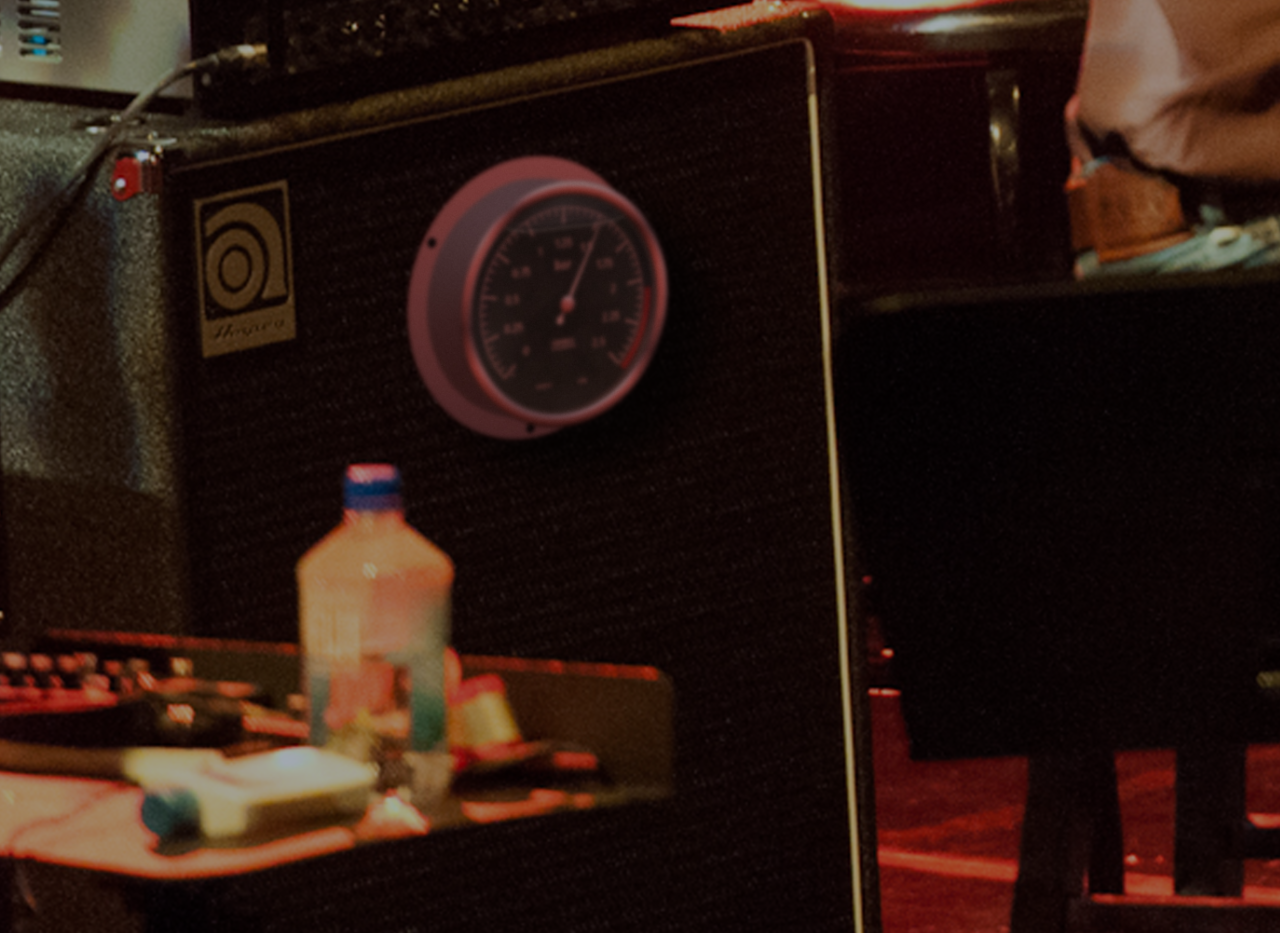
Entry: 1.5 bar
